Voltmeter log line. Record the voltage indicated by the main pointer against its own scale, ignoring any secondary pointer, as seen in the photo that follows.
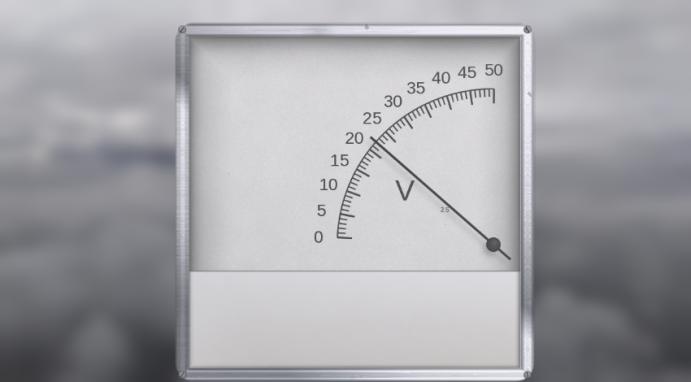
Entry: 22 V
